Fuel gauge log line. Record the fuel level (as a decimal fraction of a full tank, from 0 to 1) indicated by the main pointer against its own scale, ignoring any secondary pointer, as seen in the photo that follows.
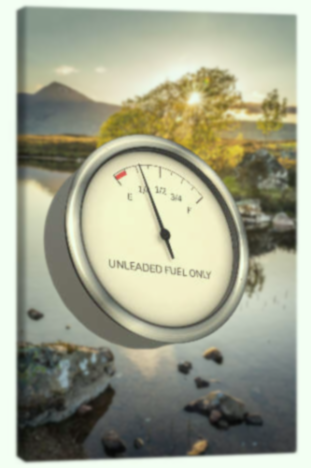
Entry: 0.25
